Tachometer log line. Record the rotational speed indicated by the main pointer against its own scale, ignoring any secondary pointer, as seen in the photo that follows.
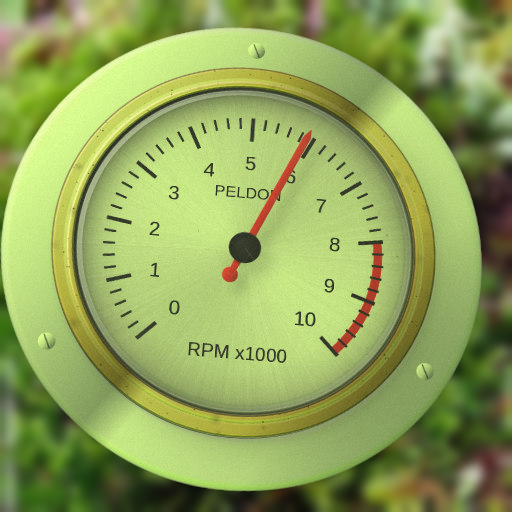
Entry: 5900 rpm
